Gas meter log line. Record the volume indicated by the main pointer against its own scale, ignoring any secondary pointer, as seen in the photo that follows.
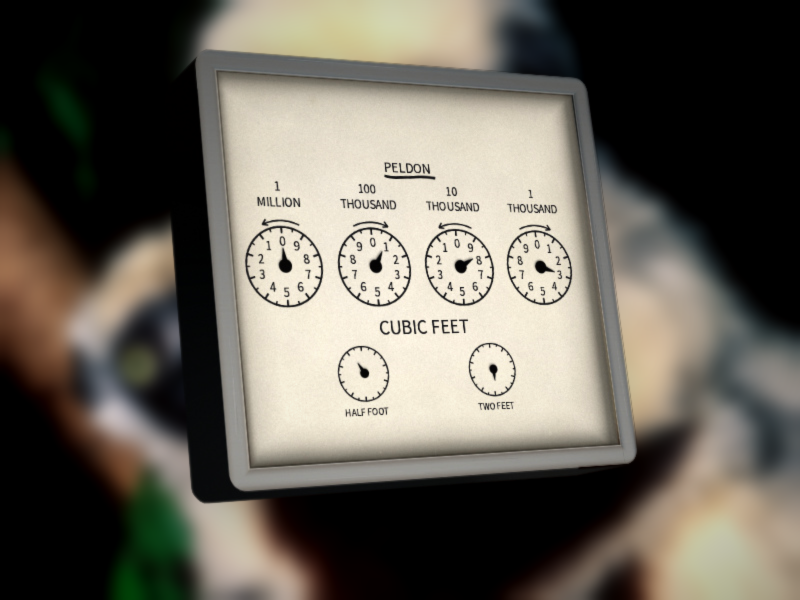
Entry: 8300 ft³
